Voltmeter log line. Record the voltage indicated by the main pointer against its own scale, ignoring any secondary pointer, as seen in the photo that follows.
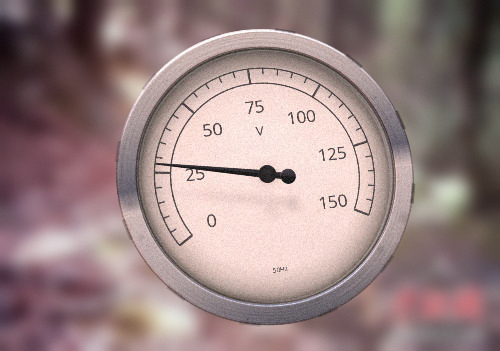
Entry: 27.5 V
